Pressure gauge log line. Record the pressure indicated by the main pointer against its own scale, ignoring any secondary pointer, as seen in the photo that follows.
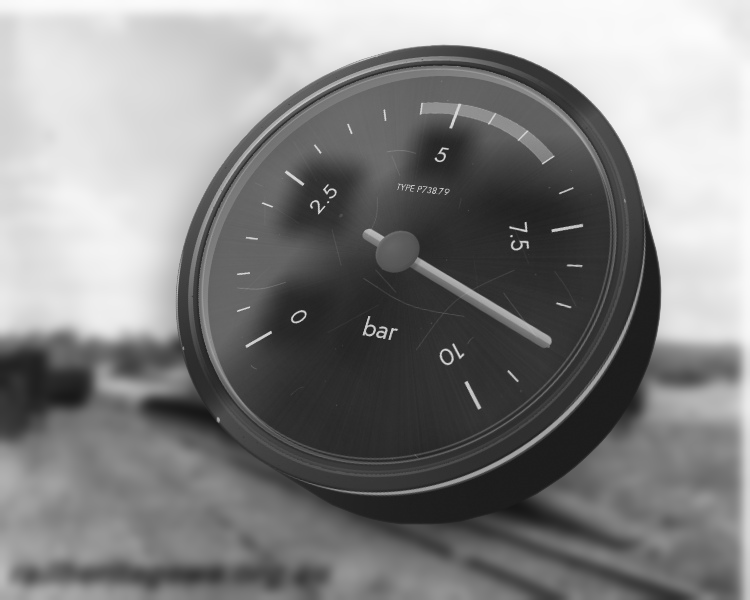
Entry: 9 bar
